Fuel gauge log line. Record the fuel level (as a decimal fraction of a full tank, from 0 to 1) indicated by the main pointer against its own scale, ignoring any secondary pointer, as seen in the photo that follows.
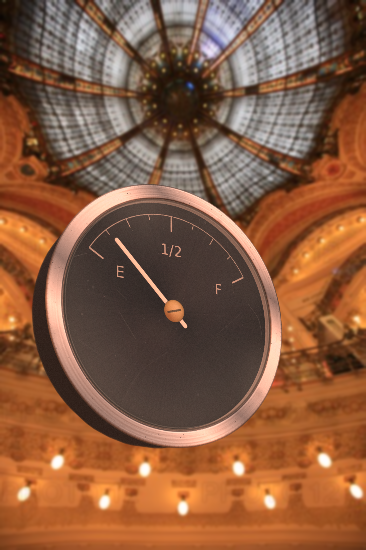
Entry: 0.125
